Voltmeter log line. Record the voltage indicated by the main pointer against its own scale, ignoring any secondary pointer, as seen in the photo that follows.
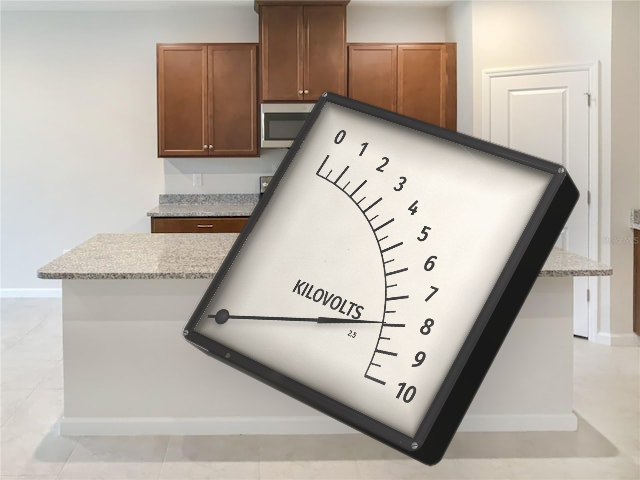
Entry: 8 kV
